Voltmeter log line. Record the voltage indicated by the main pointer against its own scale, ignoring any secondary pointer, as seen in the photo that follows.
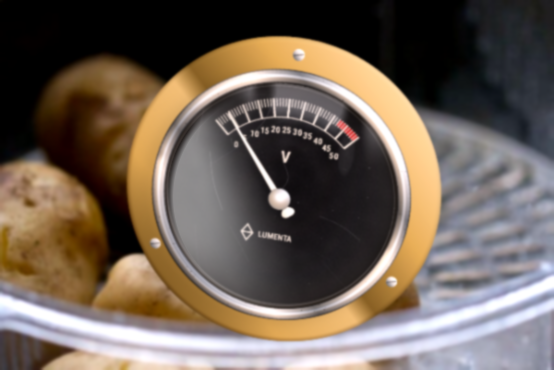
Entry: 5 V
